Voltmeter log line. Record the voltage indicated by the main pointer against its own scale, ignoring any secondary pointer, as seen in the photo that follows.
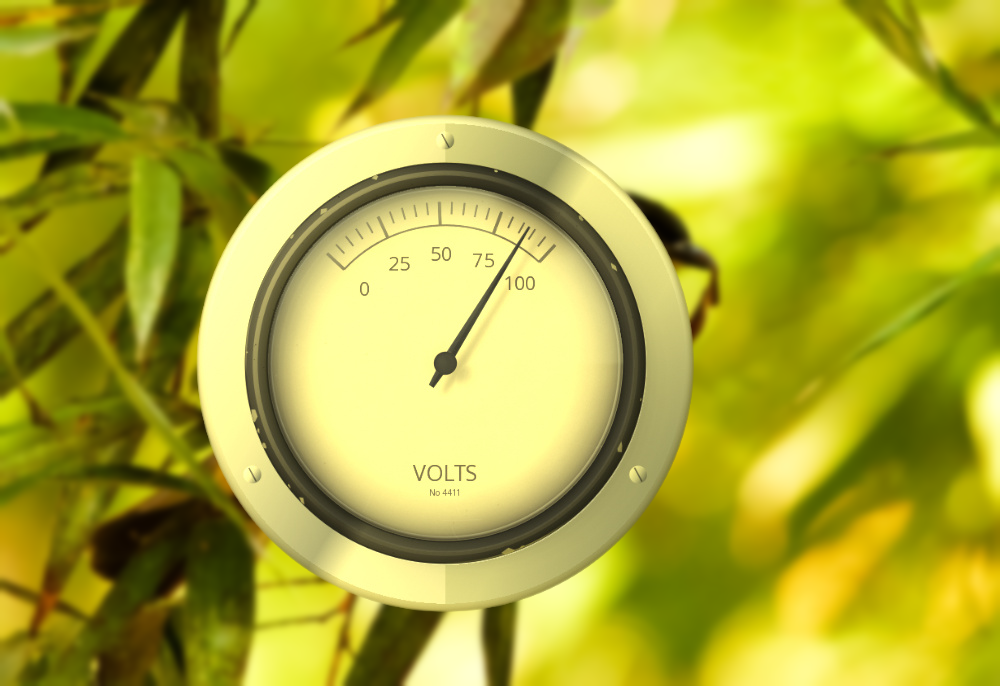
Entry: 87.5 V
